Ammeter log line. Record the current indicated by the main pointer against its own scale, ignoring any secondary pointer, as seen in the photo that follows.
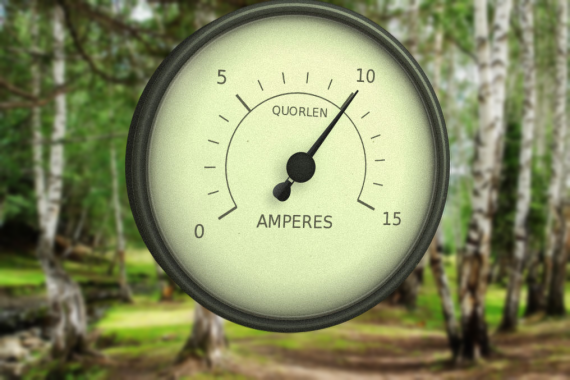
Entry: 10 A
